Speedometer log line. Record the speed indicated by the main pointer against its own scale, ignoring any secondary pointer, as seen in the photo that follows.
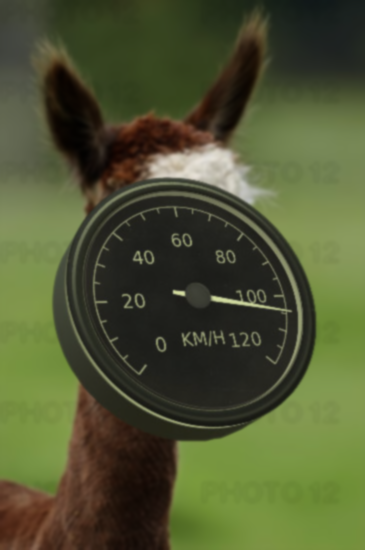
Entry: 105 km/h
